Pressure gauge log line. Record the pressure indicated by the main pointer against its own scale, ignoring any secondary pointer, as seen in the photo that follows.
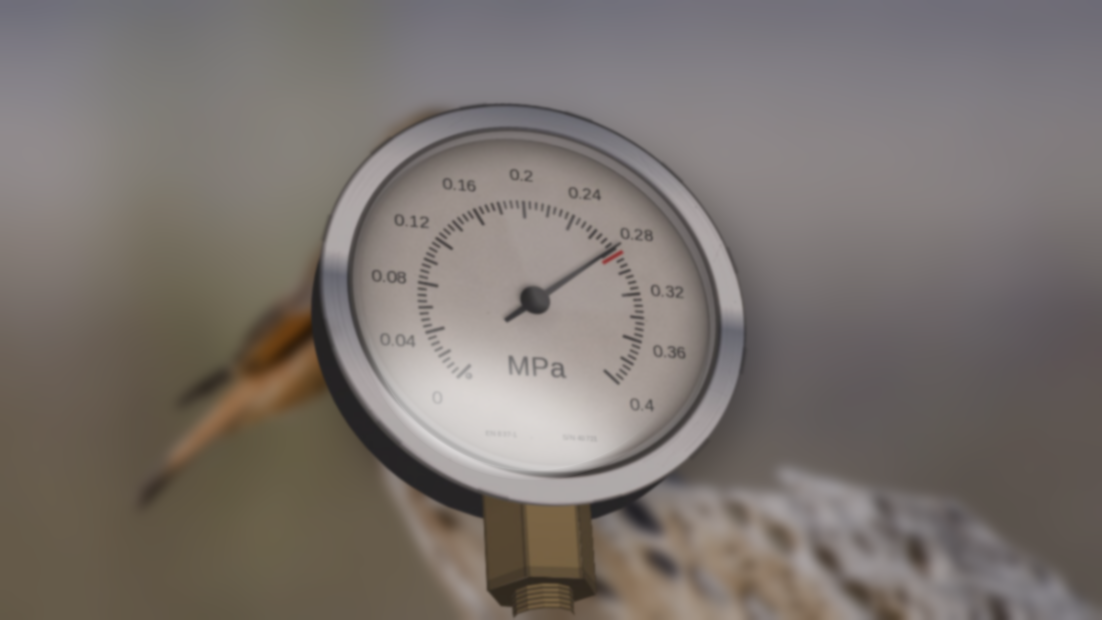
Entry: 0.28 MPa
